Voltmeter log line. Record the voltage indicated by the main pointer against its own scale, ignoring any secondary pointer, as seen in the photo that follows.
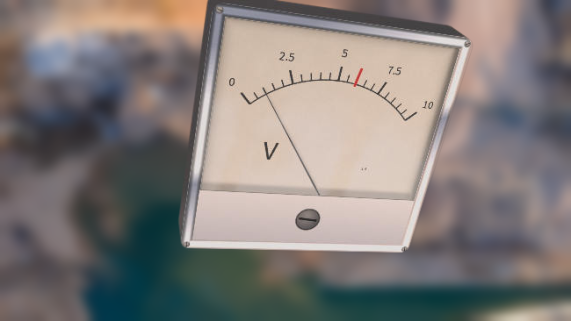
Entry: 1 V
